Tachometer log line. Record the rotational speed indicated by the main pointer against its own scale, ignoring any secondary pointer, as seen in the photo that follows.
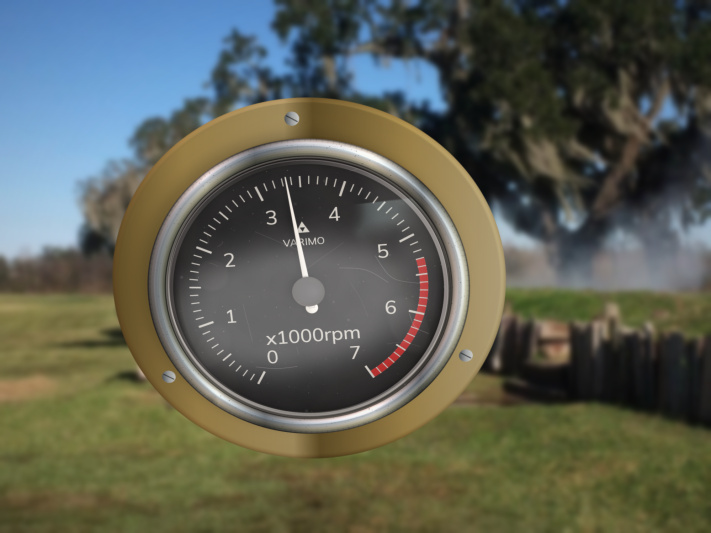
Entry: 3350 rpm
